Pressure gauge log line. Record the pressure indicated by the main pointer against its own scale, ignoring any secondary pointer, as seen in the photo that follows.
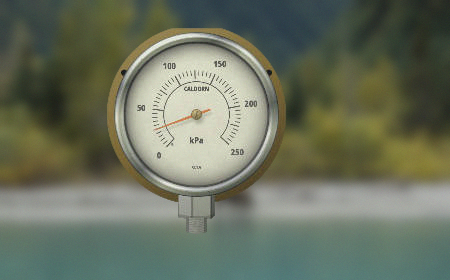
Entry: 25 kPa
